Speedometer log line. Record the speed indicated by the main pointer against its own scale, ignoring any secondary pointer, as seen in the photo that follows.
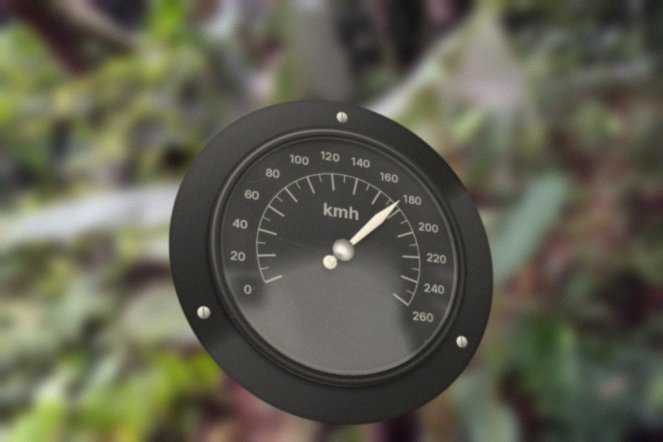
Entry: 175 km/h
